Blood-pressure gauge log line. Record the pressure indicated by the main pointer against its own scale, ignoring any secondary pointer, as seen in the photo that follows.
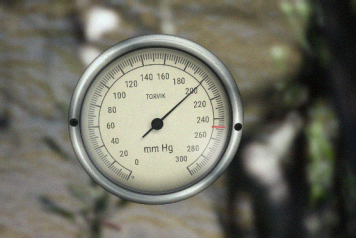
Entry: 200 mmHg
